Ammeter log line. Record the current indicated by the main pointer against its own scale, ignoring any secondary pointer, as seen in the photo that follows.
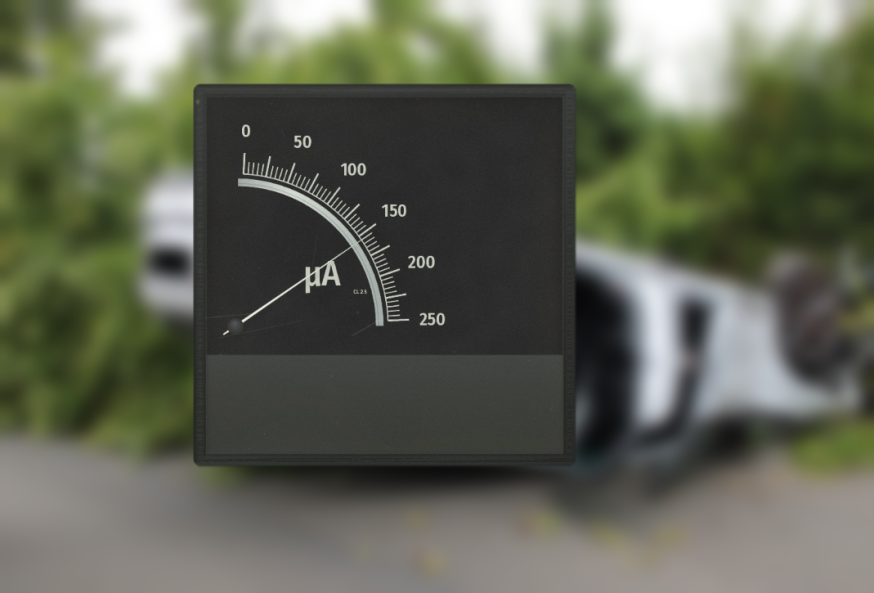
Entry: 155 µA
